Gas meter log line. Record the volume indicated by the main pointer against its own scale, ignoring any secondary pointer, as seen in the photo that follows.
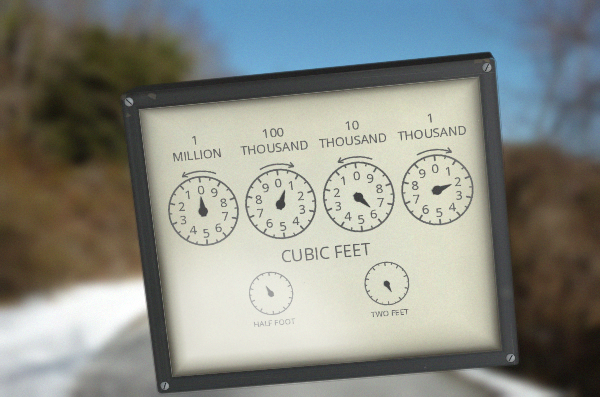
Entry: 6200 ft³
